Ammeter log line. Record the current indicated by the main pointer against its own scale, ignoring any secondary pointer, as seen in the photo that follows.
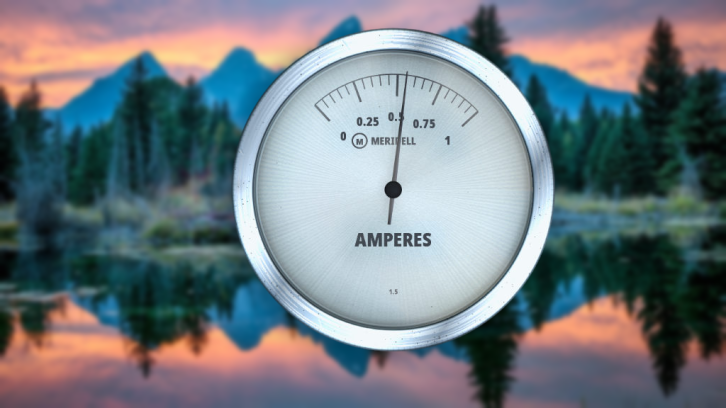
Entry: 0.55 A
